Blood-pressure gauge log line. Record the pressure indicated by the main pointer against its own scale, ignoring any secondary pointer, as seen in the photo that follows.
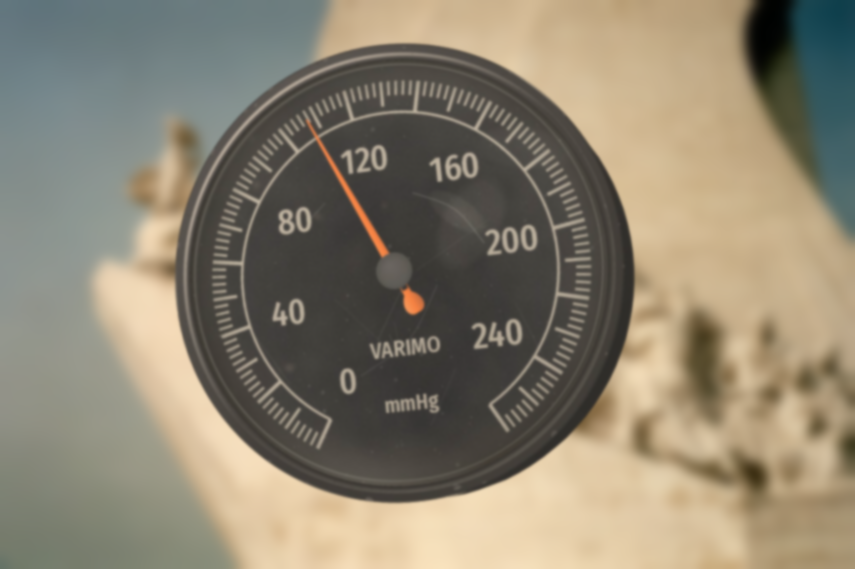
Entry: 108 mmHg
